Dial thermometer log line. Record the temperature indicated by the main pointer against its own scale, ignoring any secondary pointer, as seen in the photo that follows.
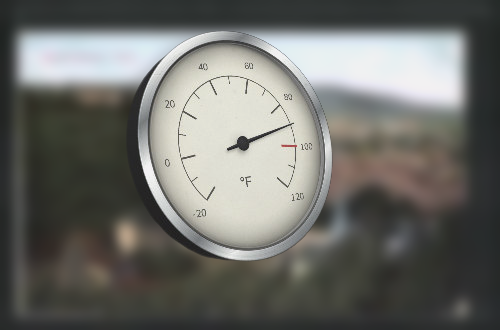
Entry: 90 °F
